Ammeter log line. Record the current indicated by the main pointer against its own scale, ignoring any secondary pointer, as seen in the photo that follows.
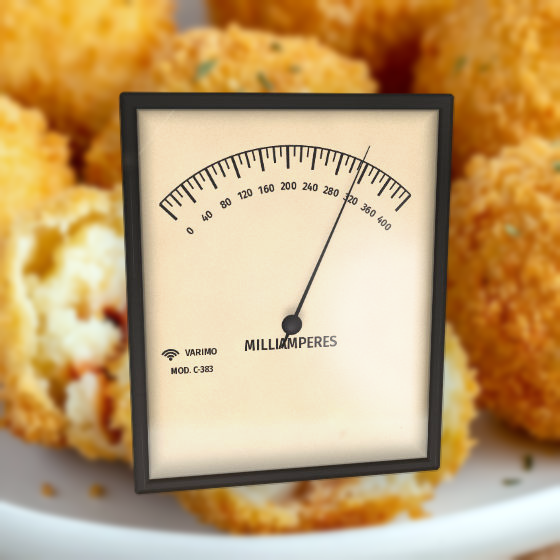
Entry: 310 mA
